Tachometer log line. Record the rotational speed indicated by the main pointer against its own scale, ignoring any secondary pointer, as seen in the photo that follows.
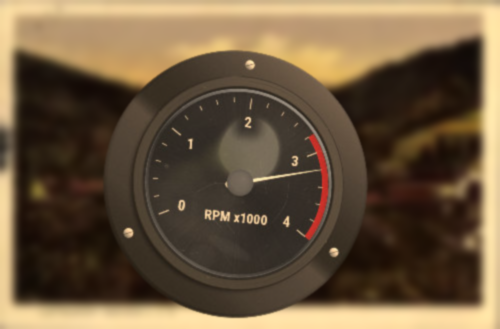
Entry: 3200 rpm
